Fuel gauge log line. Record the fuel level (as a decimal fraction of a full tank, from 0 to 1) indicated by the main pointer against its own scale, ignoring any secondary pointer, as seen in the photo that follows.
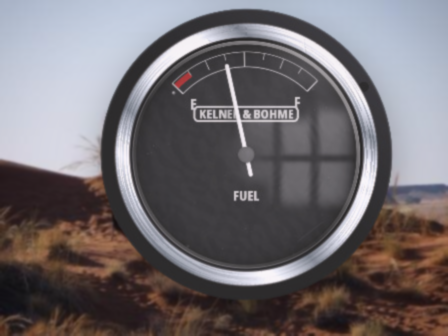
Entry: 0.375
